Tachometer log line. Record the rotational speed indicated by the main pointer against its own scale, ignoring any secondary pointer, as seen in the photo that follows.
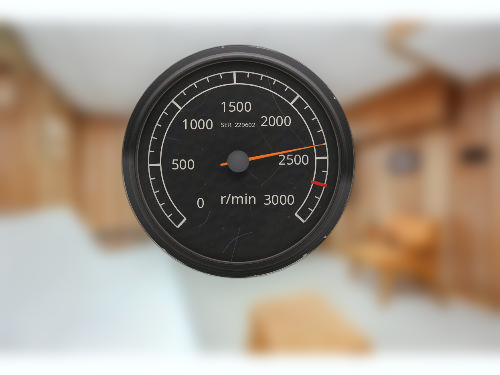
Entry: 2400 rpm
